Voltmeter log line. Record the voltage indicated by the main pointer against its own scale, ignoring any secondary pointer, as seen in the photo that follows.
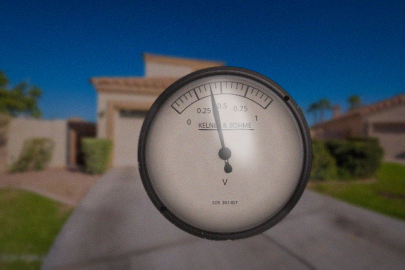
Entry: 0.4 V
